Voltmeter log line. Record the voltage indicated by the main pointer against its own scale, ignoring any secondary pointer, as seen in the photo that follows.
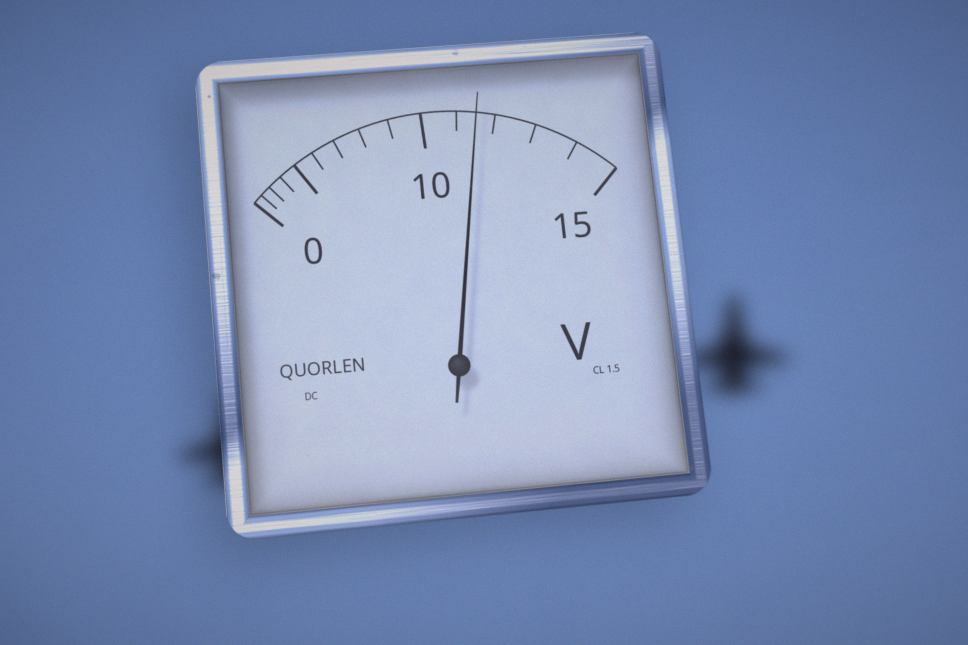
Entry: 11.5 V
